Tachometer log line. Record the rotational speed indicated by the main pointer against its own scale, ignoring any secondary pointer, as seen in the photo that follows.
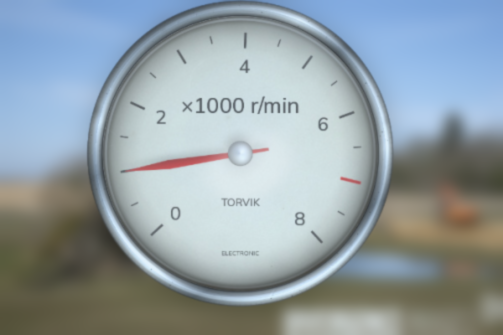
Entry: 1000 rpm
